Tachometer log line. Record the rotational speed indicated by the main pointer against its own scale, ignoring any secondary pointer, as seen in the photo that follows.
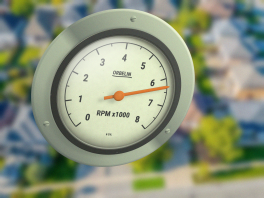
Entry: 6250 rpm
